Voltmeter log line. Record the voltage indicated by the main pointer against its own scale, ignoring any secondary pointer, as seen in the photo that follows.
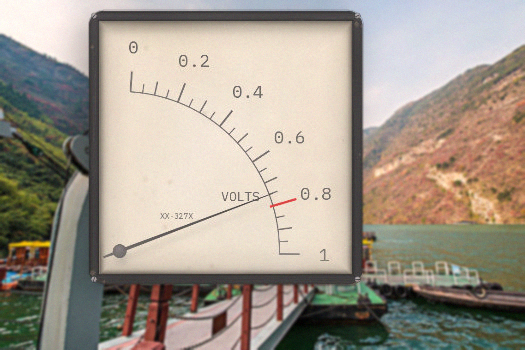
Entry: 0.75 V
